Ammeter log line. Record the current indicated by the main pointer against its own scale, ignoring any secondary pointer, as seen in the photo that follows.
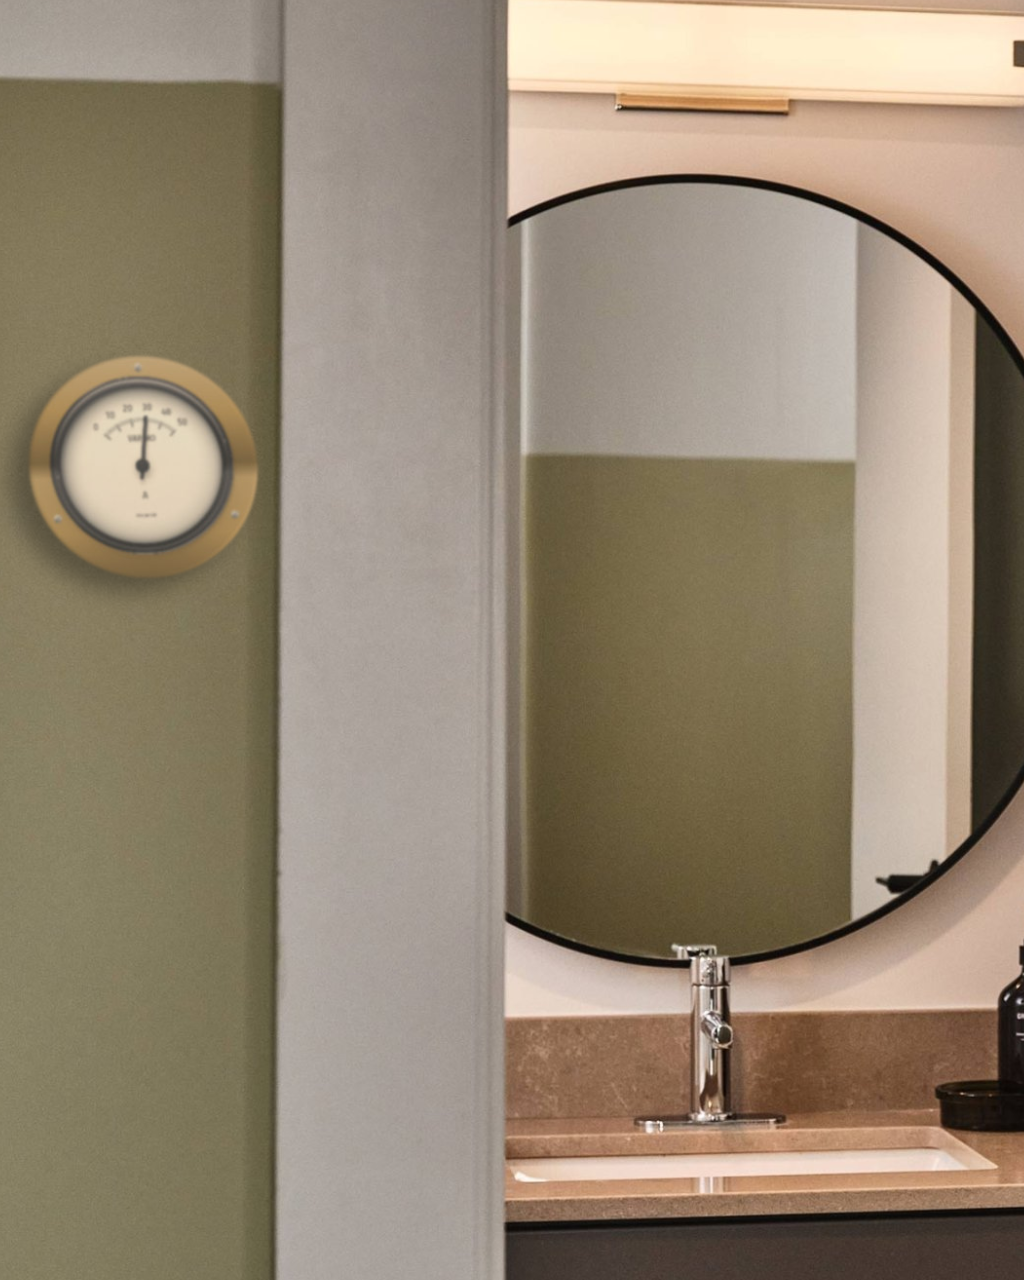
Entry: 30 A
